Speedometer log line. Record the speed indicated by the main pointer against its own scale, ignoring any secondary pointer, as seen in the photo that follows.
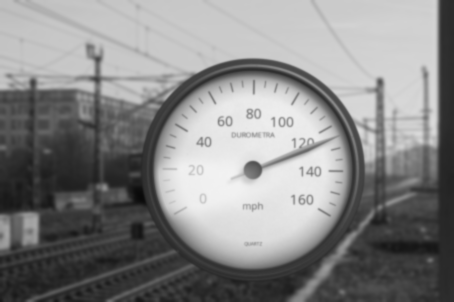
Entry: 125 mph
